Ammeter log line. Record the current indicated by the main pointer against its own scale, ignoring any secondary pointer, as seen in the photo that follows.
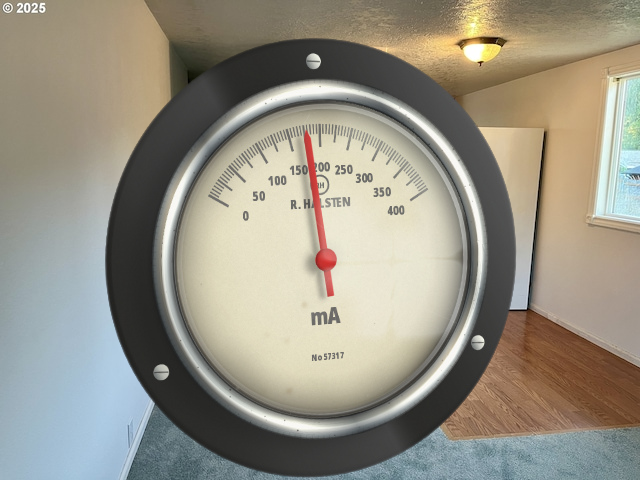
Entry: 175 mA
